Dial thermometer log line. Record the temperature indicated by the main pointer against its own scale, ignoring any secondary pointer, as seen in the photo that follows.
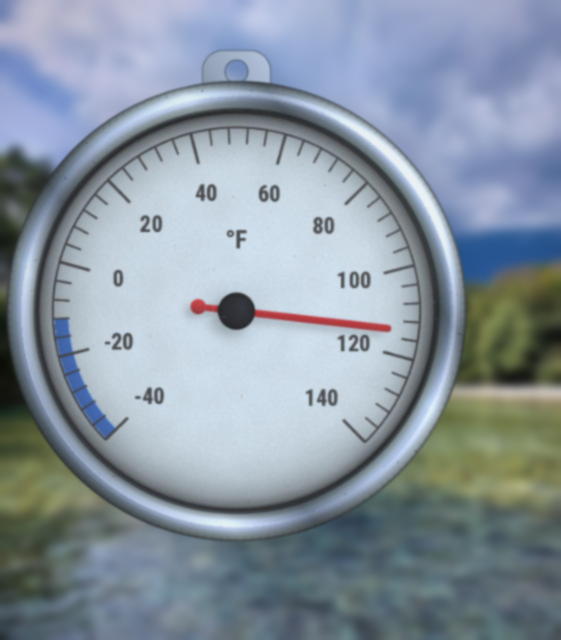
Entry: 114 °F
